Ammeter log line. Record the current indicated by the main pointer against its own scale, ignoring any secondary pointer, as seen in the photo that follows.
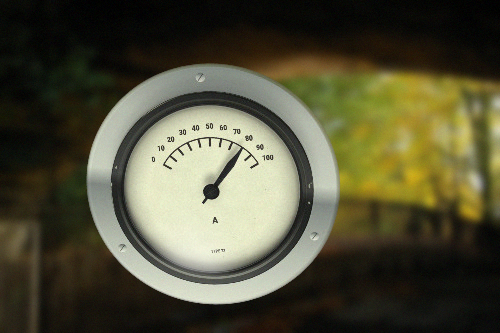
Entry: 80 A
